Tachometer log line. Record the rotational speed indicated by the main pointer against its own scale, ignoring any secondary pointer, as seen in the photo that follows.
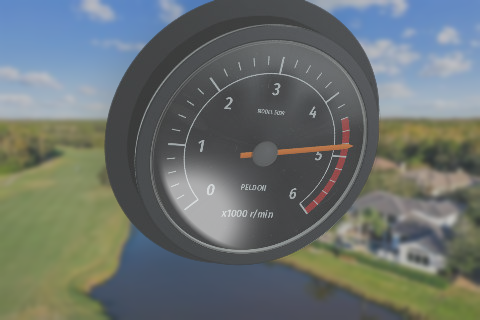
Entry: 4800 rpm
